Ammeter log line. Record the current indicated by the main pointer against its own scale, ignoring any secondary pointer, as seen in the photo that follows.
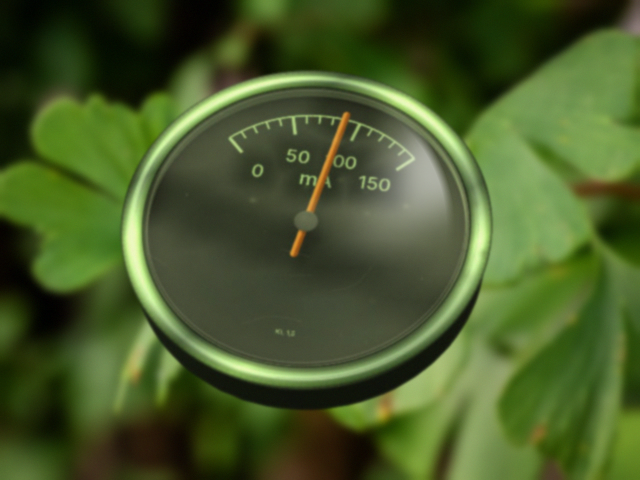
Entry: 90 mA
